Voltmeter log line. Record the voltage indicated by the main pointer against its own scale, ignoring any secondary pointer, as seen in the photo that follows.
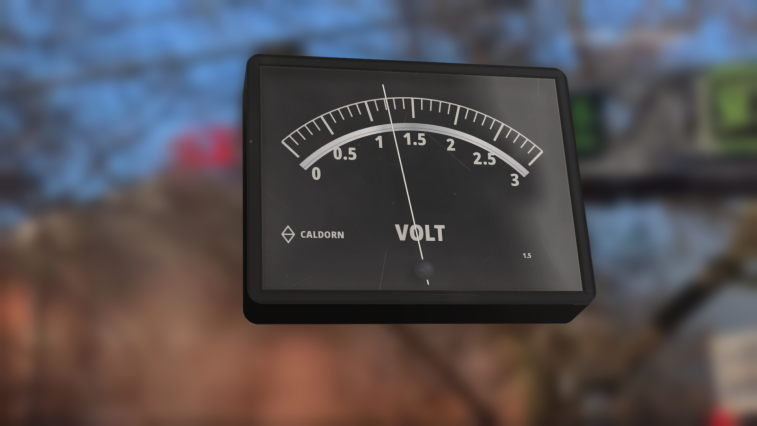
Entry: 1.2 V
